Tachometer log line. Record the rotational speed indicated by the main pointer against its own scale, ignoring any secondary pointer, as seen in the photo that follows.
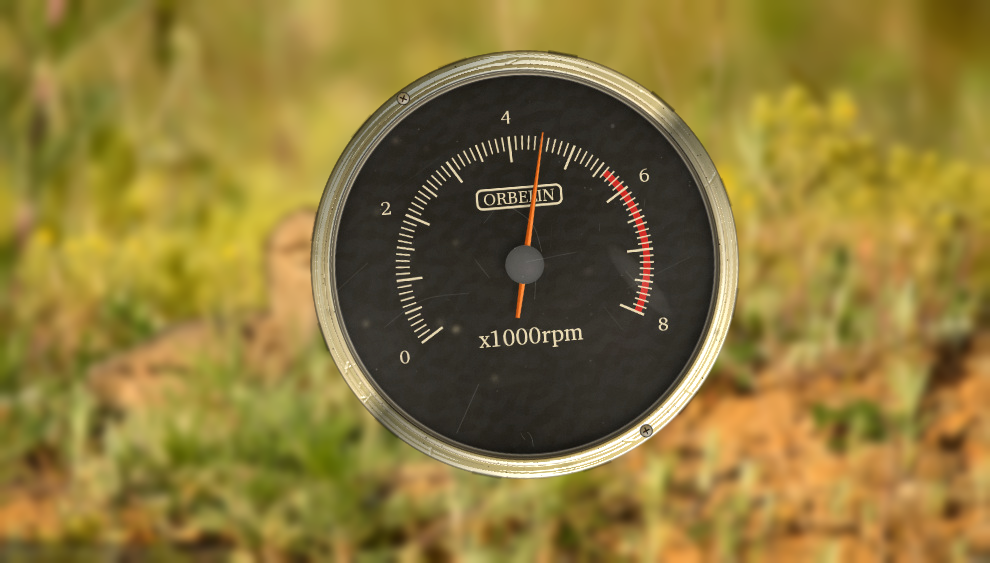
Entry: 4500 rpm
